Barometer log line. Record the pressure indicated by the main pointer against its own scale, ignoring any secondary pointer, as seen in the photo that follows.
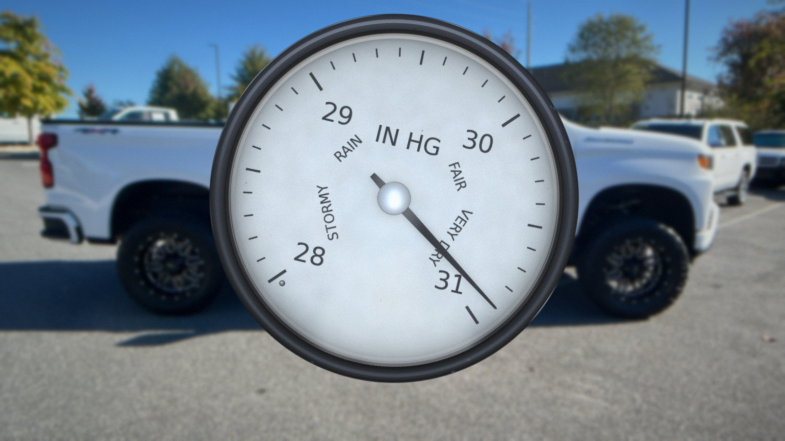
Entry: 30.9 inHg
